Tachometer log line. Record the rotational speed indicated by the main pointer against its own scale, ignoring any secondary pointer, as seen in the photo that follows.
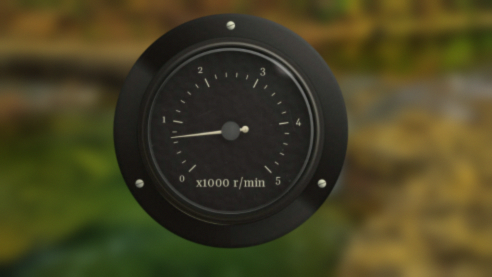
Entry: 700 rpm
